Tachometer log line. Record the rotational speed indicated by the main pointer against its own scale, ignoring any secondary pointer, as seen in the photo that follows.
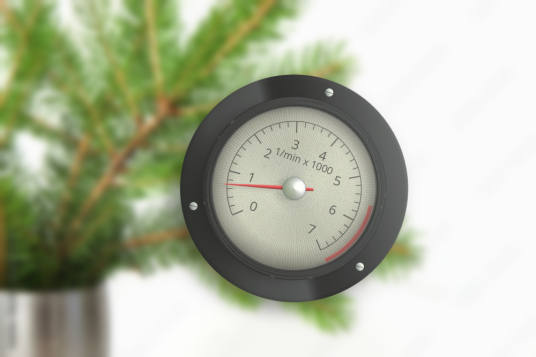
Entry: 700 rpm
